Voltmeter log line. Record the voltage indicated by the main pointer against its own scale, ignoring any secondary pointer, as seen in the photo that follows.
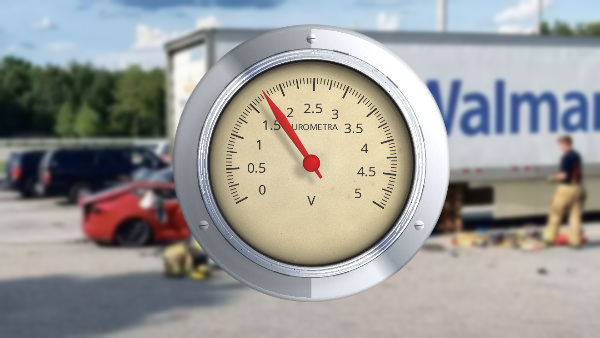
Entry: 1.75 V
